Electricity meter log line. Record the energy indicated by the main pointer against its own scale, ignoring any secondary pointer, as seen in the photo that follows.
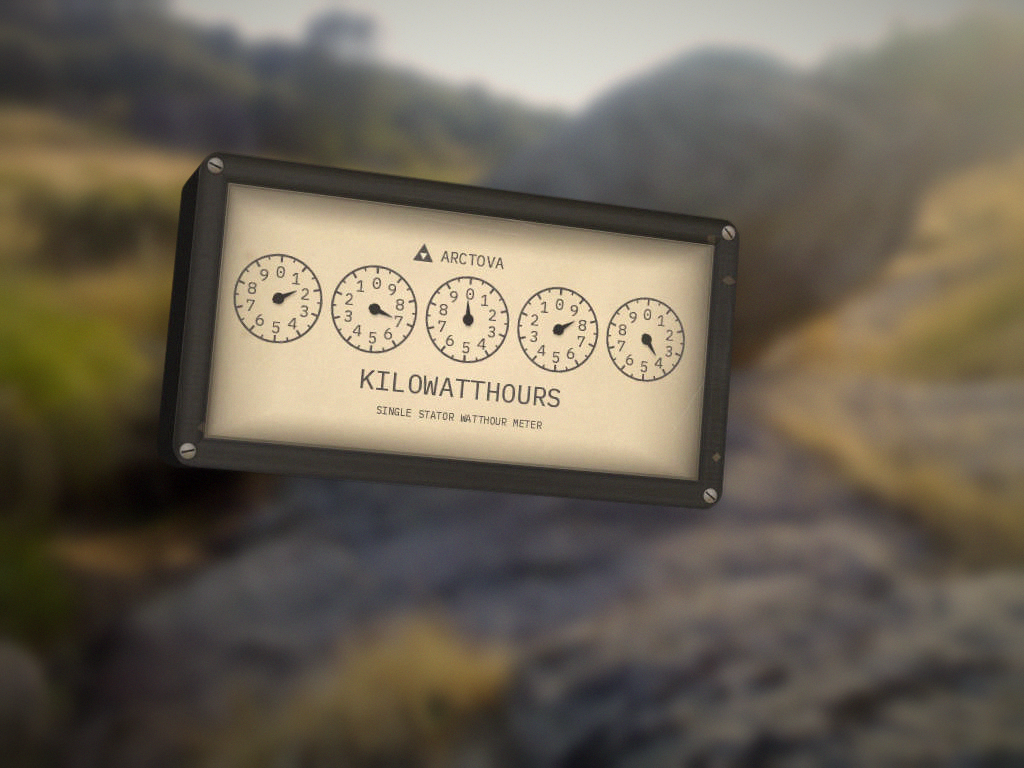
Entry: 16984 kWh
